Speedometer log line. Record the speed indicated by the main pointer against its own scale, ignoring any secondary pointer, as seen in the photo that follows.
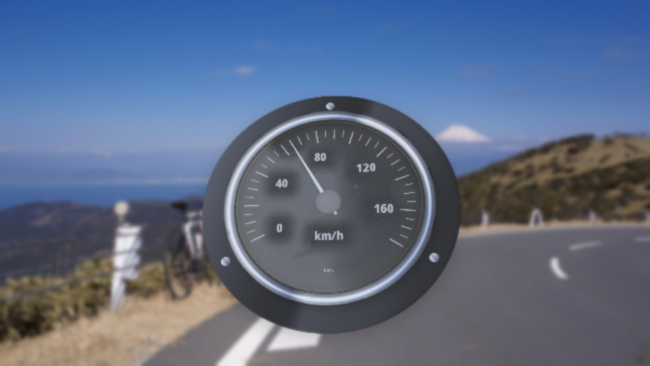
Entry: 65 km/h
